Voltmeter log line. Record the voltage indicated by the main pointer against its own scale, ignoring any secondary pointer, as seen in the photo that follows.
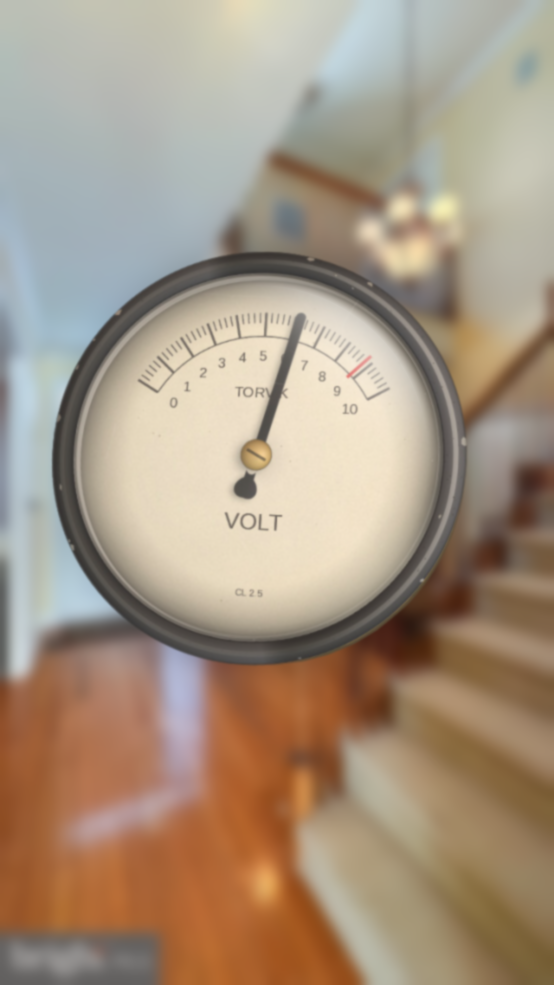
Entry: 6.2 V
